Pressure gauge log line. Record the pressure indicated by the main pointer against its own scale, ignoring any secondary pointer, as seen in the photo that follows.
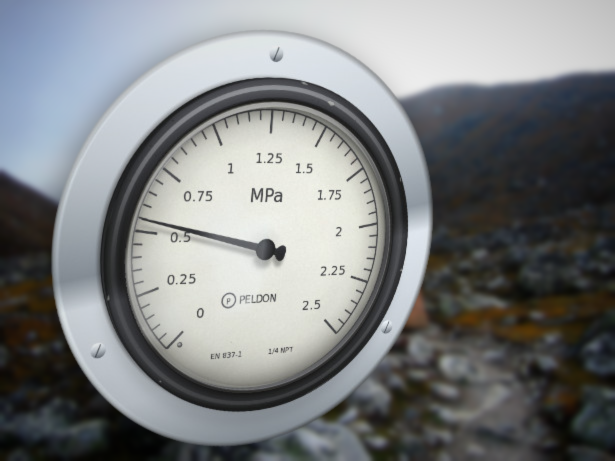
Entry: 0.55 MPa
